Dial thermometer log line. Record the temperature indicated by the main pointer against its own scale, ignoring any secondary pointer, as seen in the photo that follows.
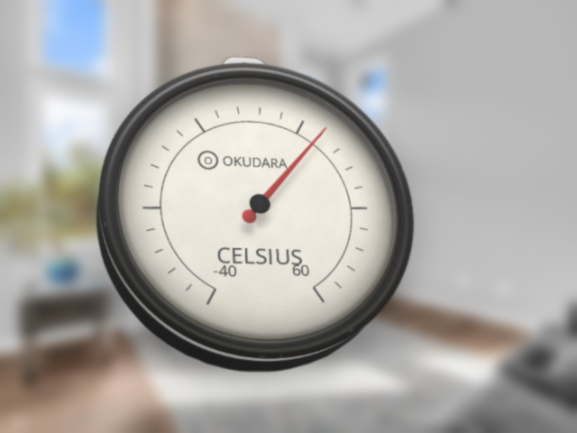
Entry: 24 °C
